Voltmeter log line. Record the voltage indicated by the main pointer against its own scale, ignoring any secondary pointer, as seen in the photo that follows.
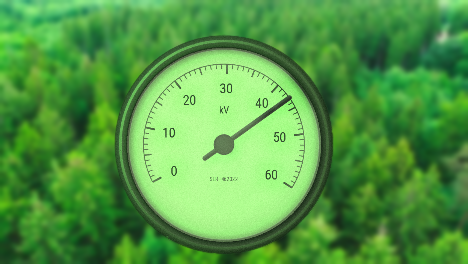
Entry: 43 kV
